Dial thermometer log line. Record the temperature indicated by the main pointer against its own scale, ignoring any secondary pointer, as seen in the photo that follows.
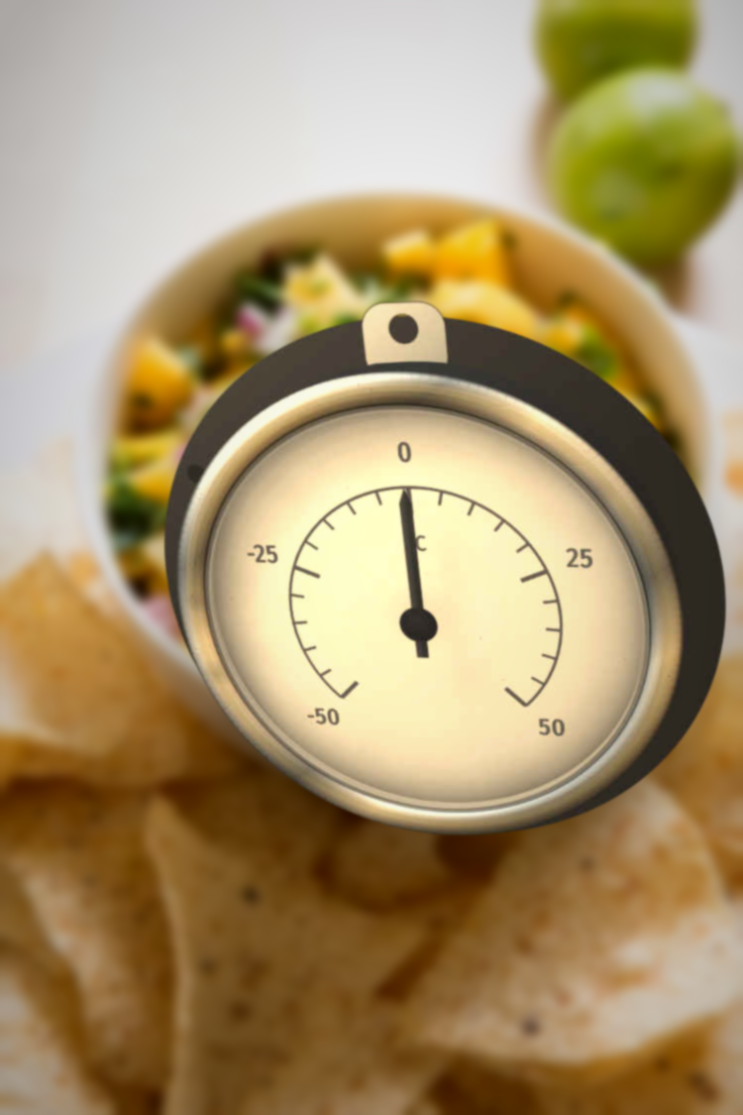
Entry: 0 °C
